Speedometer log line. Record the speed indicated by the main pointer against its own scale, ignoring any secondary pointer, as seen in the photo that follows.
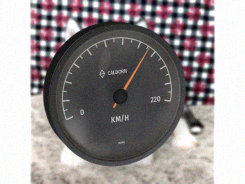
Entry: 150 km/h
